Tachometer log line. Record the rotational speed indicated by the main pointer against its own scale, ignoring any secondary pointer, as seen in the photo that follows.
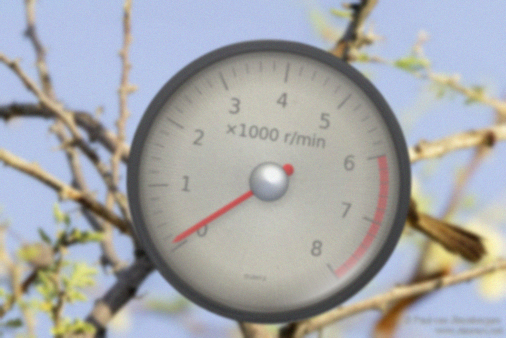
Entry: 100 rpm
